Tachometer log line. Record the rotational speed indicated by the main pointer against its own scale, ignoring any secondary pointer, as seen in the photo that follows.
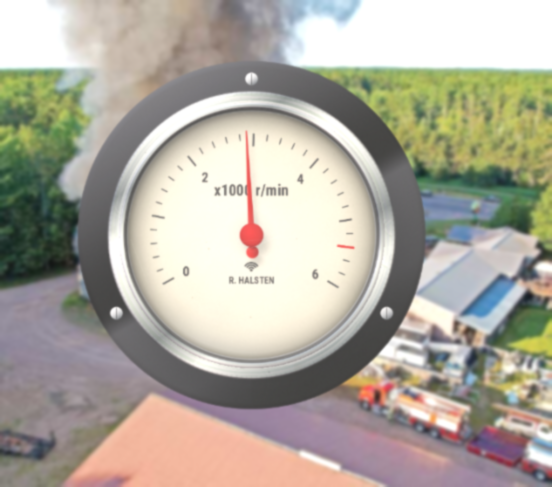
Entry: 2900 rpm
